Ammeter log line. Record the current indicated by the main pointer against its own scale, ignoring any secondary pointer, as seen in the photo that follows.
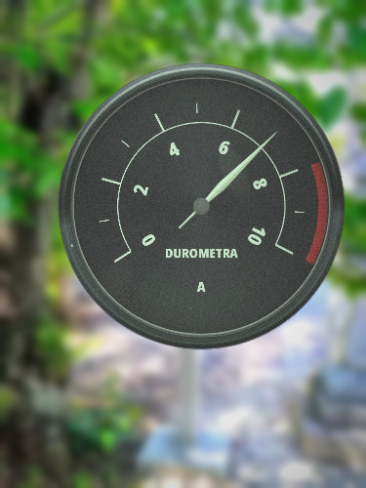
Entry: 7 A
